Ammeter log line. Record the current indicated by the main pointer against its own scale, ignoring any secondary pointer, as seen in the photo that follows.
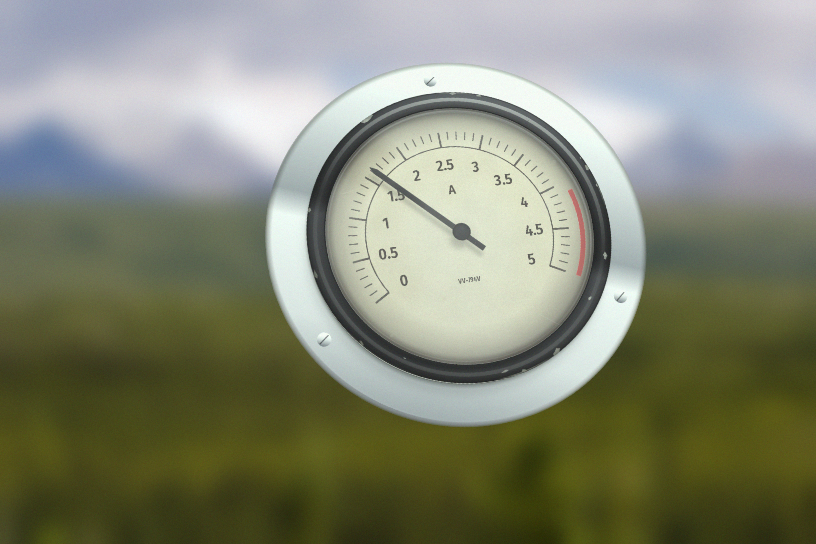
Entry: 1.6 A
